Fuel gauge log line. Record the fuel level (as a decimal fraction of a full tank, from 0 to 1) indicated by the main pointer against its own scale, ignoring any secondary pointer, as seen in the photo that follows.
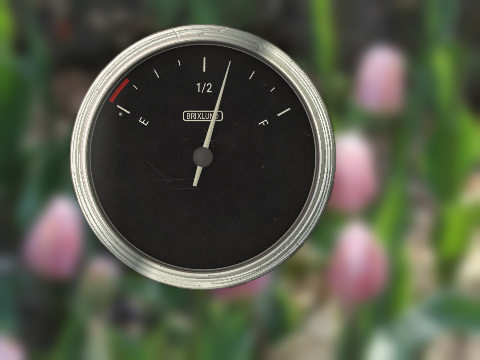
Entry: 0.625
